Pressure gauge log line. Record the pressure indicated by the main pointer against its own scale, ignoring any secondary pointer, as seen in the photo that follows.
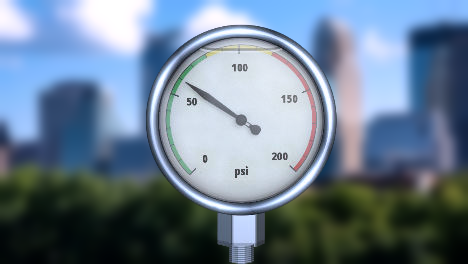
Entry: 60 psi
